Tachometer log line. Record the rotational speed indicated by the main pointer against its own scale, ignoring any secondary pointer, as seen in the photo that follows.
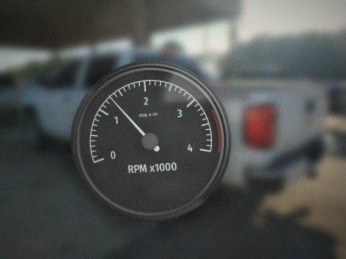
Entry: 1300 rpm
